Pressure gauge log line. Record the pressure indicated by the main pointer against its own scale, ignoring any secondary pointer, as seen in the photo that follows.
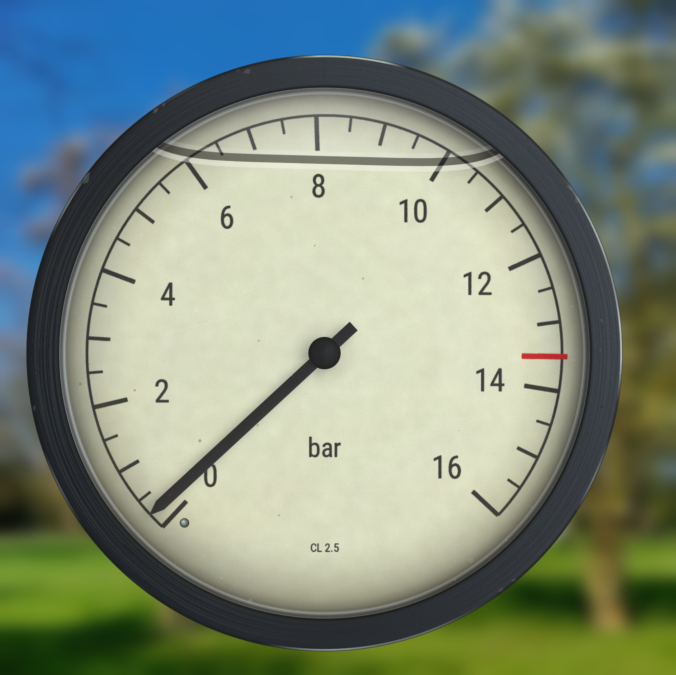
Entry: 0.25 bar
